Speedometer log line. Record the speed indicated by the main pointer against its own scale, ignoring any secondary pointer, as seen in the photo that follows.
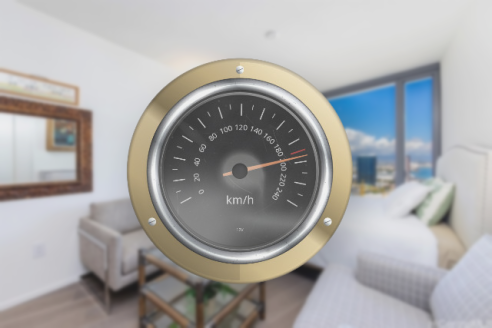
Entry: 195 km/h
